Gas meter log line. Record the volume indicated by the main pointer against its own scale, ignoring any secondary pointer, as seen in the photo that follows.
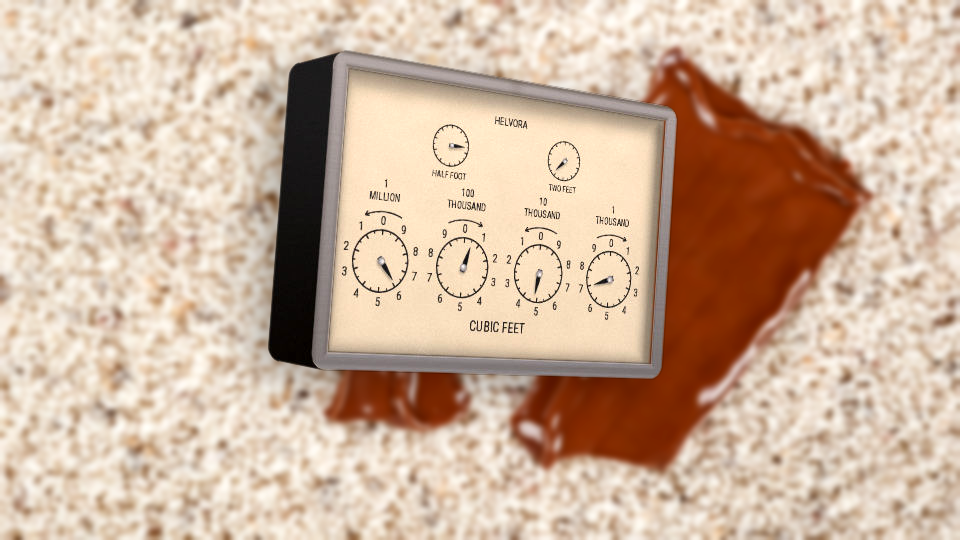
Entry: 604700 ft³
